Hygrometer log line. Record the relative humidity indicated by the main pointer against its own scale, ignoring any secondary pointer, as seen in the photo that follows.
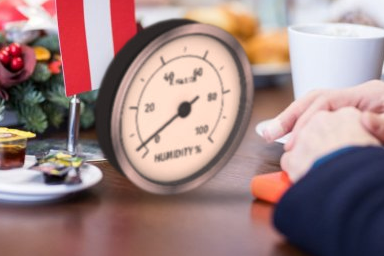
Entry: 5 %
